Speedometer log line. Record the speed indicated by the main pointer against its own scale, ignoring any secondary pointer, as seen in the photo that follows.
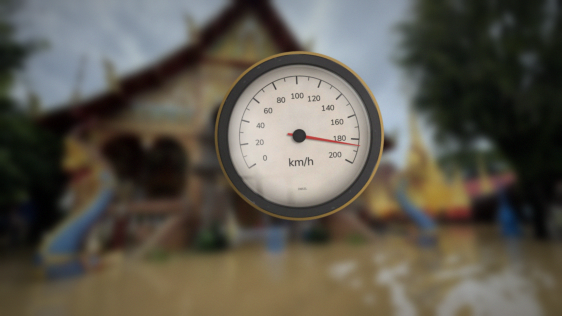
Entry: 185 km/h
